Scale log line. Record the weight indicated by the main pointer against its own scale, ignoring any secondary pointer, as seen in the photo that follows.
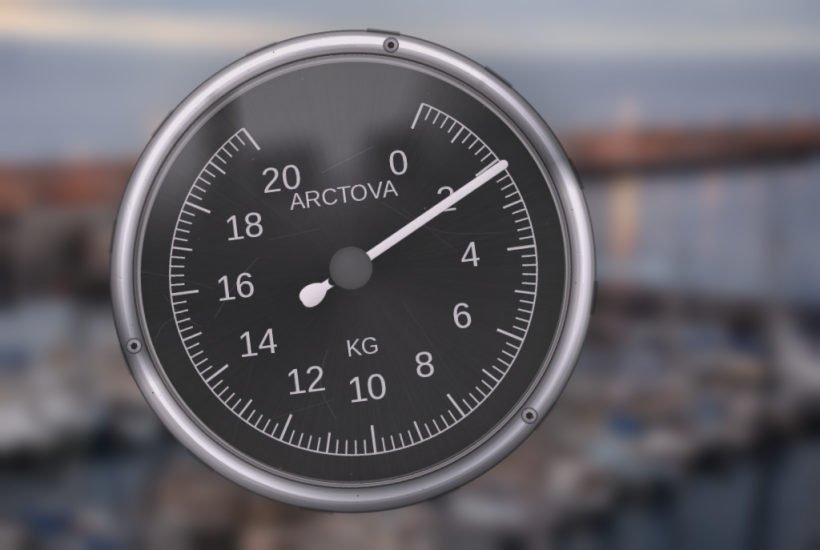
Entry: 2.2 kg
